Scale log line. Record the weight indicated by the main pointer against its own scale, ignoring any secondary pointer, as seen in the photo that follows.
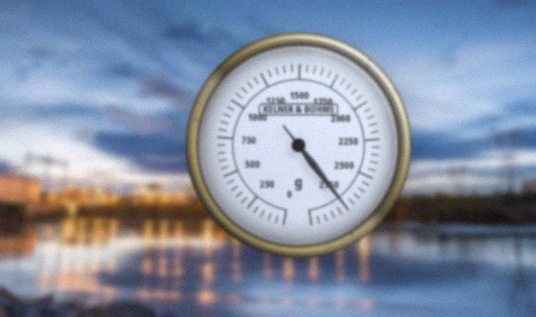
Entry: 2750 g
